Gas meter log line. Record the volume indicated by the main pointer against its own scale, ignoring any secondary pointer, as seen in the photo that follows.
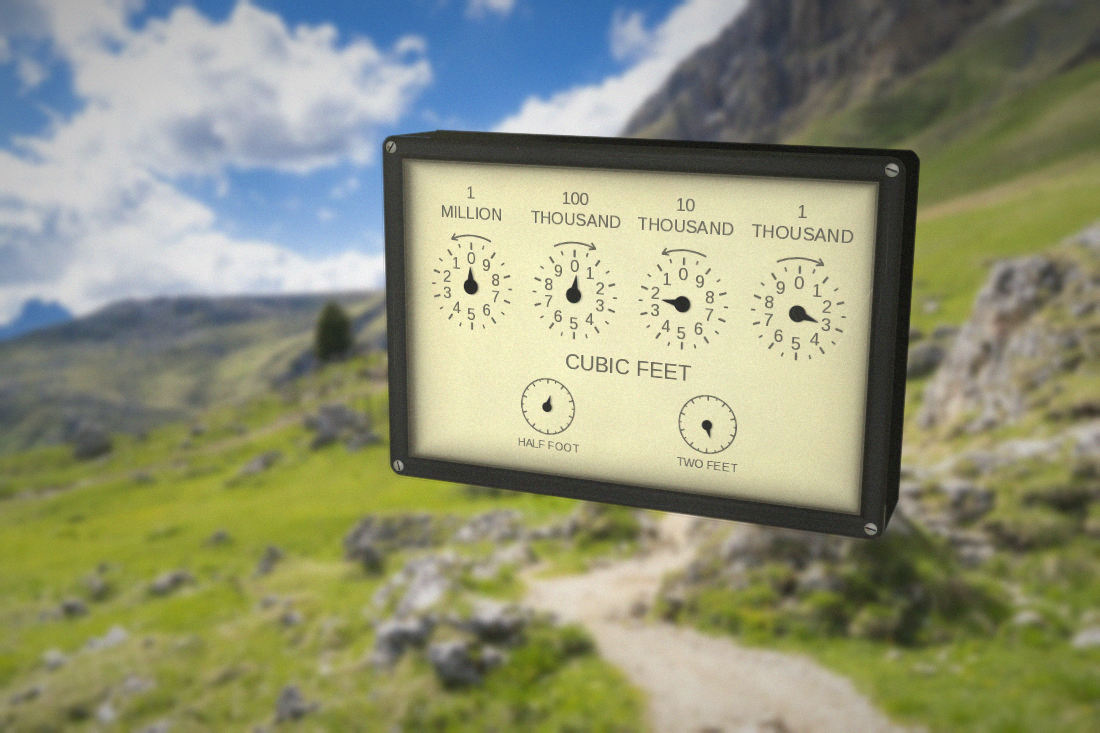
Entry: 2300 ft³
